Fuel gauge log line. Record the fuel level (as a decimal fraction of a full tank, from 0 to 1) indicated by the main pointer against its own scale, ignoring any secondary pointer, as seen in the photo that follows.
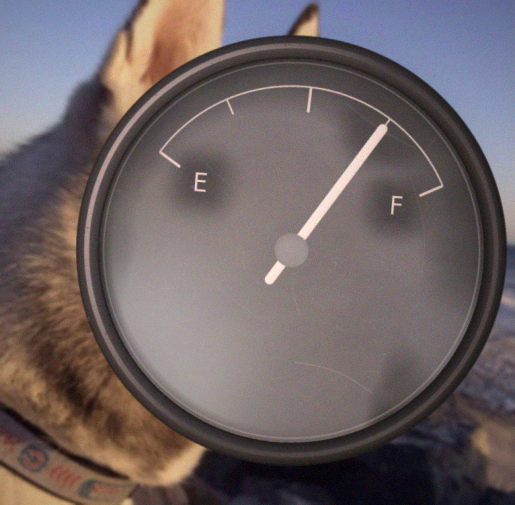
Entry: 0.75
